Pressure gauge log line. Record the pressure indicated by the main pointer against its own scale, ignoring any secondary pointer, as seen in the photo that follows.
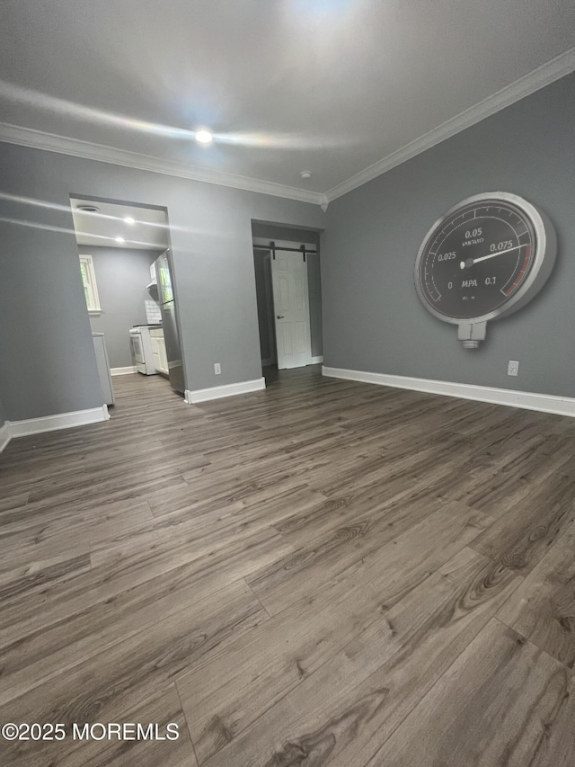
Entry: 0.08 MPa
